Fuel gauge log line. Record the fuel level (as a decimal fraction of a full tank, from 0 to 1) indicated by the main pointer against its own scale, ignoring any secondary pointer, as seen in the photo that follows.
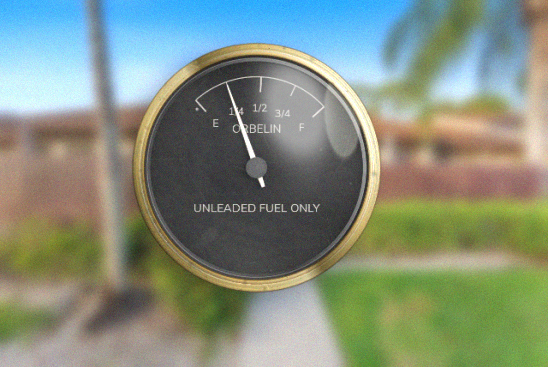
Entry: 0.25
